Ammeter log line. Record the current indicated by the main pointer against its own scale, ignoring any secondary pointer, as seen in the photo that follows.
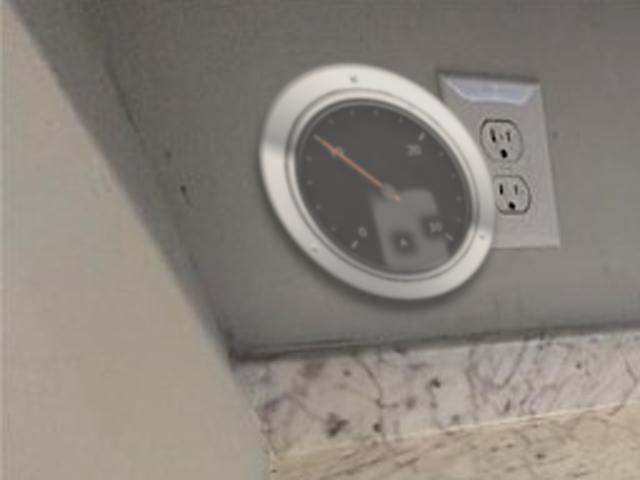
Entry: 10 A
